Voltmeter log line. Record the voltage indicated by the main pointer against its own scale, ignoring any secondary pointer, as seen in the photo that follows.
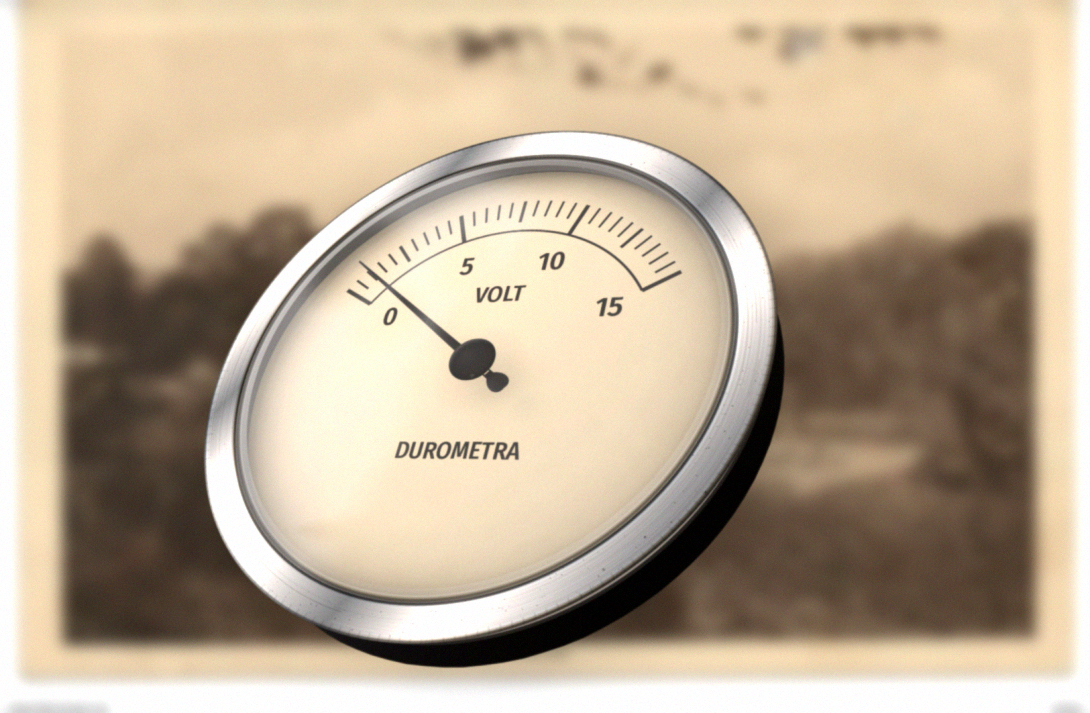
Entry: 1 V
